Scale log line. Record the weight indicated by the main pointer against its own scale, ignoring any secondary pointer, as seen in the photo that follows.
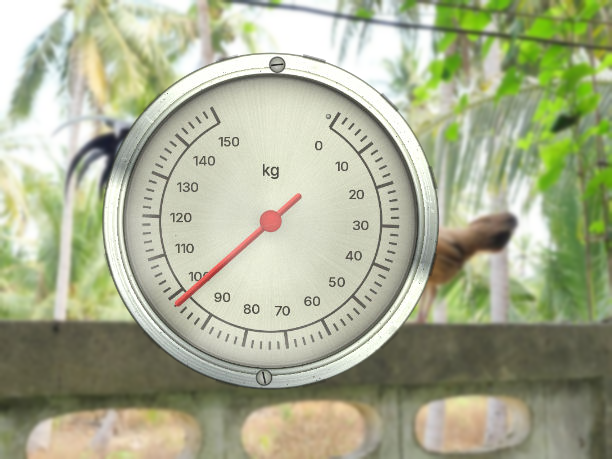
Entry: 98 kg
